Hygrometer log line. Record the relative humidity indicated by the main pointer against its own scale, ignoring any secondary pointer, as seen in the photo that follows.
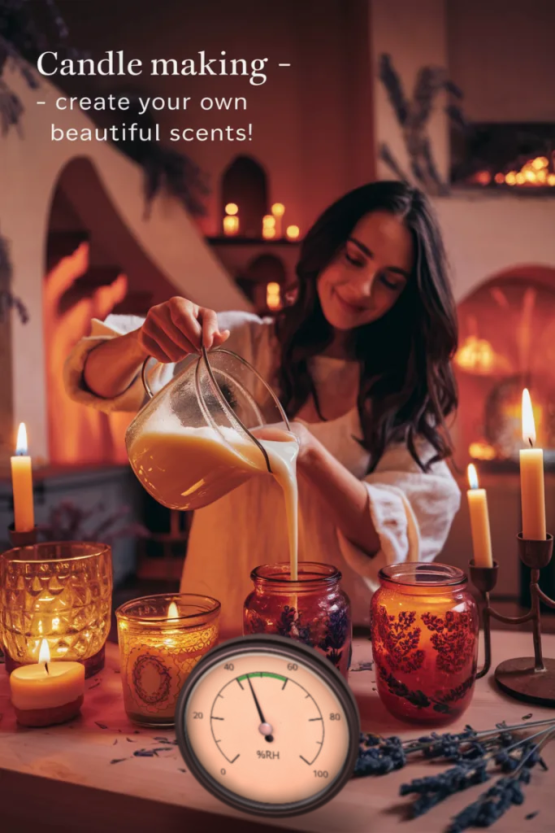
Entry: 45 %
